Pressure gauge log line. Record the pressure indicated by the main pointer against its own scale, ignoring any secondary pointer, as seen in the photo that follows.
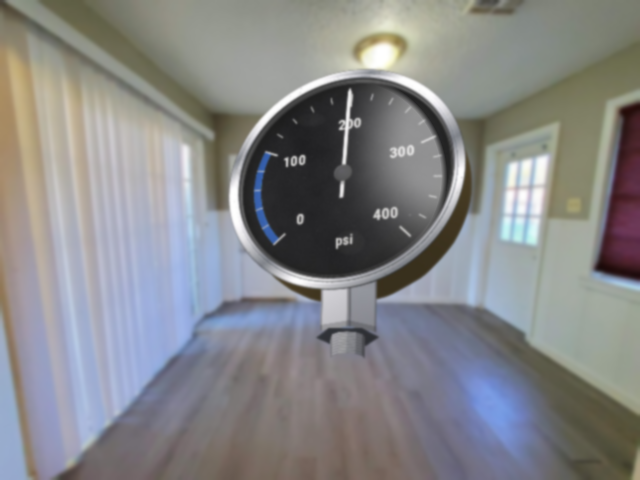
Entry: 200 psi
